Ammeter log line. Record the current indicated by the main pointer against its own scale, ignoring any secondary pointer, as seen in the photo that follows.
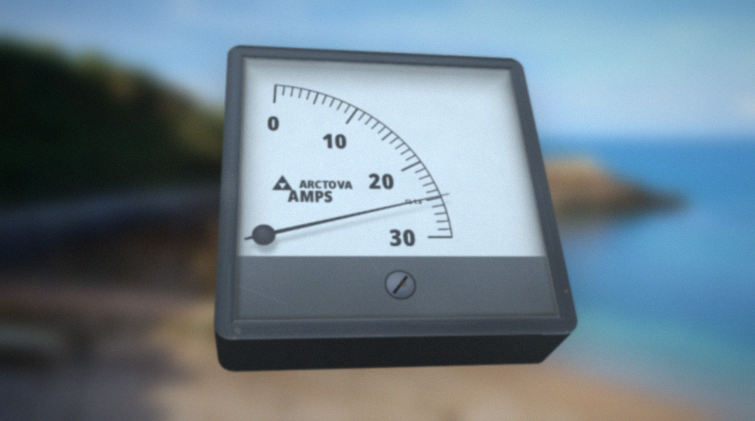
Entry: 25 A
